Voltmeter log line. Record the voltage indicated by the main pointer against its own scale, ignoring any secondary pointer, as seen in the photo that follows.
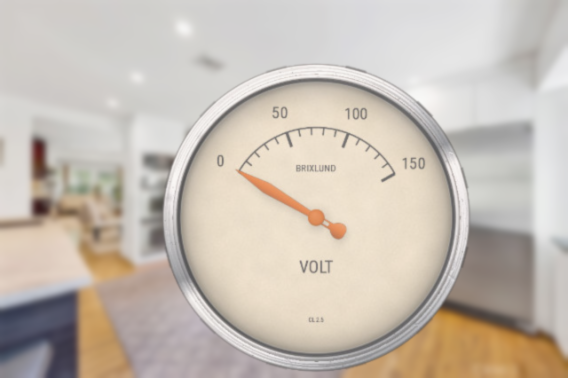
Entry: 0 V
